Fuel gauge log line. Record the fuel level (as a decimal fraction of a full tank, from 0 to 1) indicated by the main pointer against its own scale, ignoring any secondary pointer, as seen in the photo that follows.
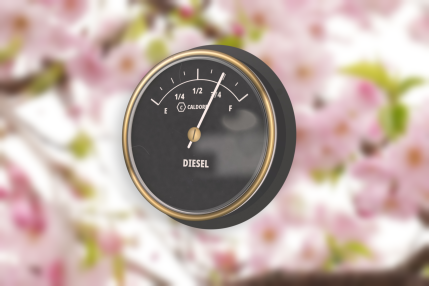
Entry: 0.75
